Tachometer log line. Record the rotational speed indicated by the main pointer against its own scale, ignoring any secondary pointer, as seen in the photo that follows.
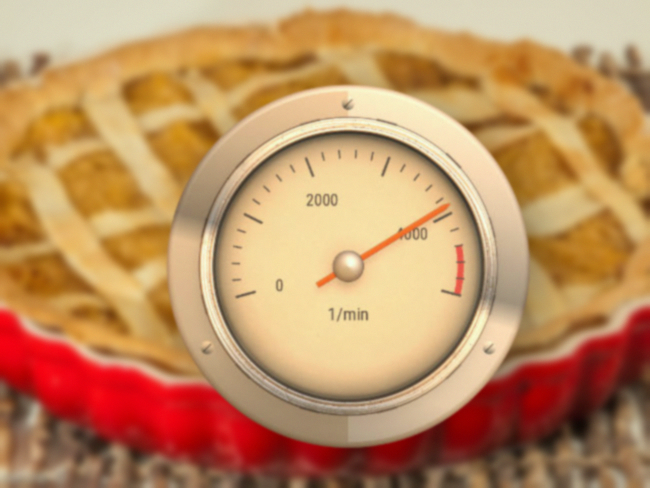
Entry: 3900 rpm
